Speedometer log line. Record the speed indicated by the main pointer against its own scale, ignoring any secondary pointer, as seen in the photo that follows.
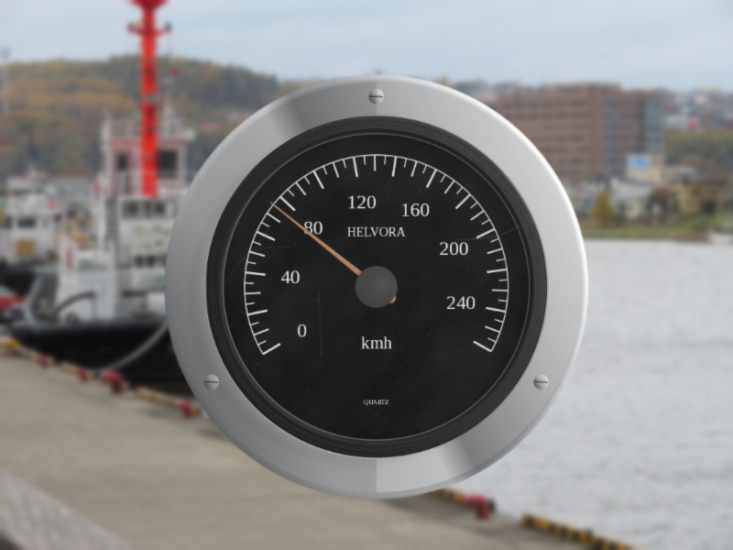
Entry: 75 km/h
